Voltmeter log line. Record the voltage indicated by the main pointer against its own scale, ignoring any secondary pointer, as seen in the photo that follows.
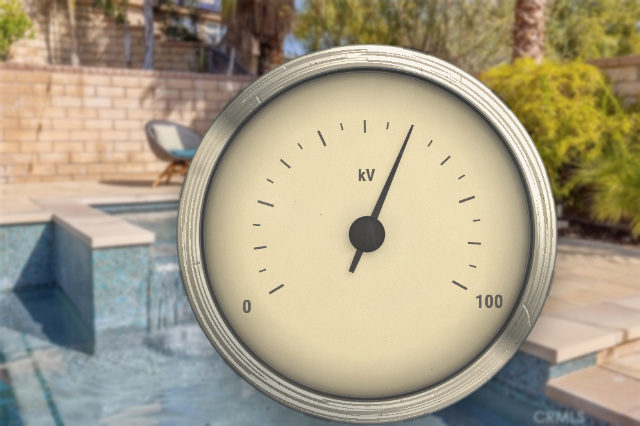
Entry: 60 kV
